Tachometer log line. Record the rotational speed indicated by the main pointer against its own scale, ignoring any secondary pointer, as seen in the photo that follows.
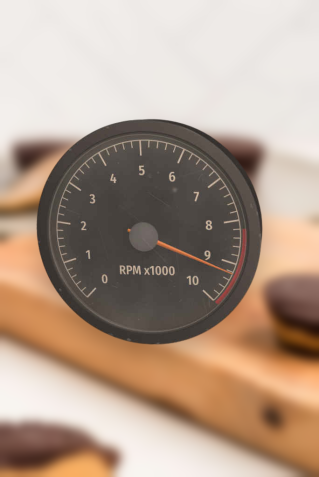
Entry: 9200 rpm
